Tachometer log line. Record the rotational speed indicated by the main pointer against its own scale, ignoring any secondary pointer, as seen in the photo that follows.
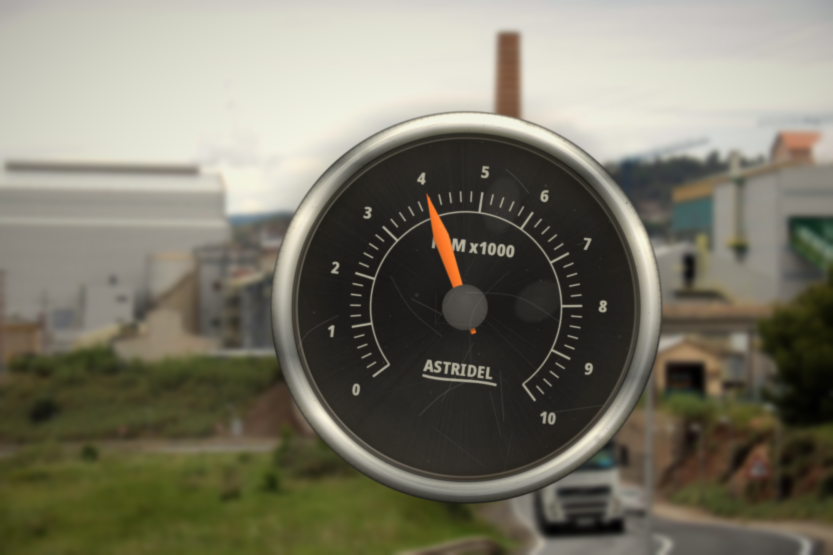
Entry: 4000 rpm
